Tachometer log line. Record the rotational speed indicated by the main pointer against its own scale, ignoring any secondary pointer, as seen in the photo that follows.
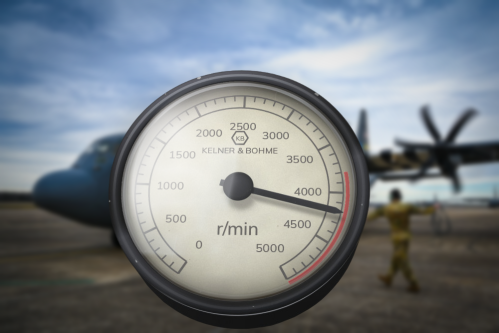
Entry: 4200 rpm
